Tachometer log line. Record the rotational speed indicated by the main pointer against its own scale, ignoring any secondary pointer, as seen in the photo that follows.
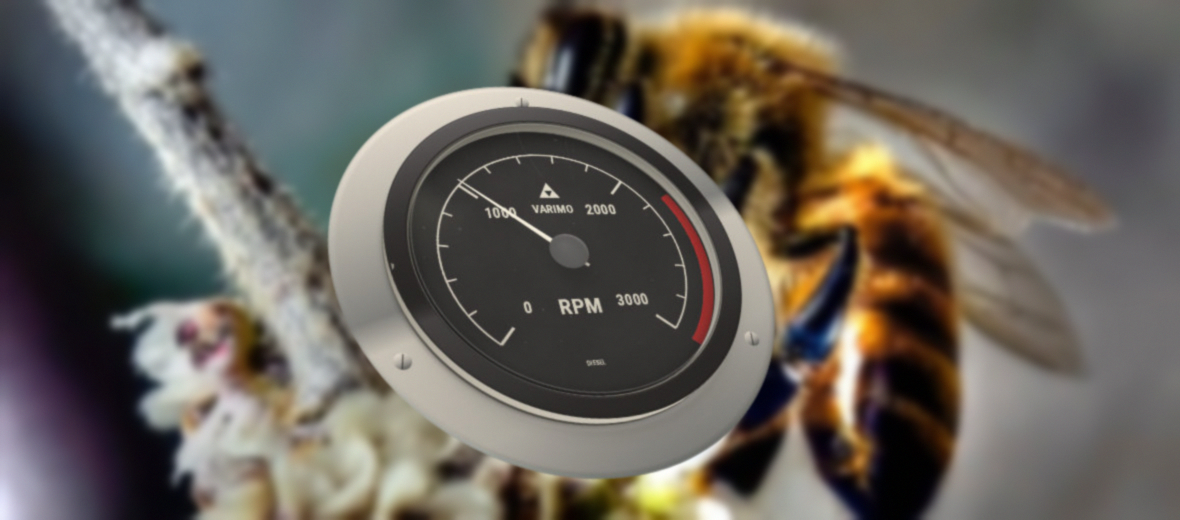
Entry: 1000 rpm
